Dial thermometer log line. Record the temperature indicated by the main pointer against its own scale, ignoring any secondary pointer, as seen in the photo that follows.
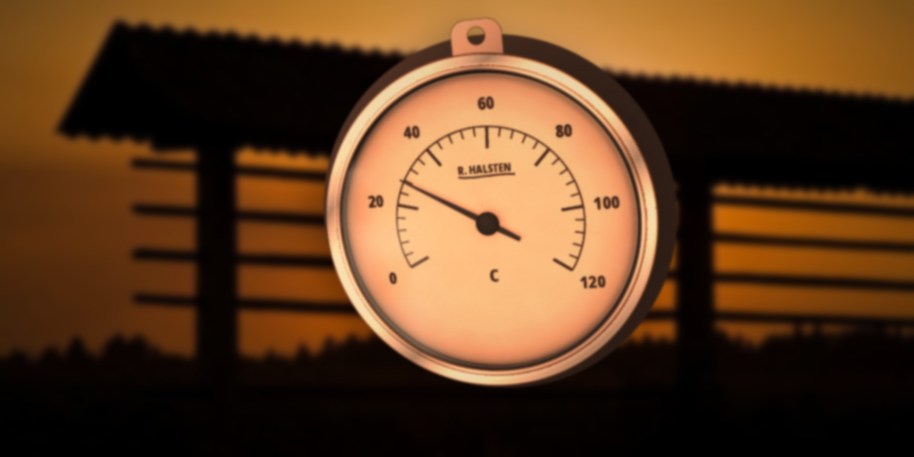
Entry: 28 °C
